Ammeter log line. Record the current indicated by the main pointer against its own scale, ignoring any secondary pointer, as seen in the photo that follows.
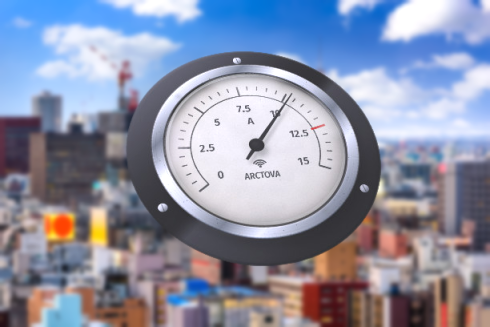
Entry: 10.25 A
